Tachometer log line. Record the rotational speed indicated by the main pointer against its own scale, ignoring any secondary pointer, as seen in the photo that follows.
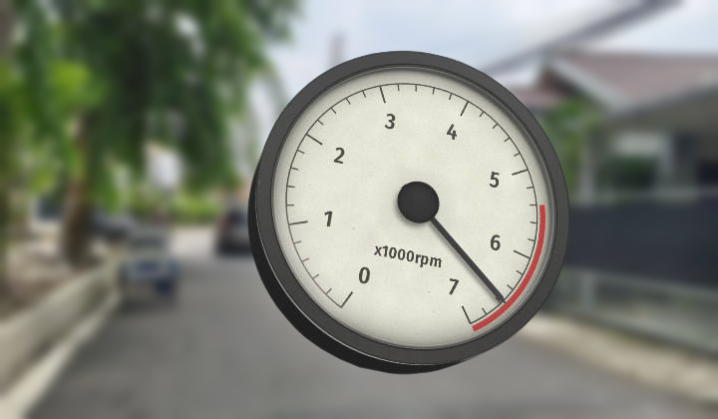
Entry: 6600 rpm
